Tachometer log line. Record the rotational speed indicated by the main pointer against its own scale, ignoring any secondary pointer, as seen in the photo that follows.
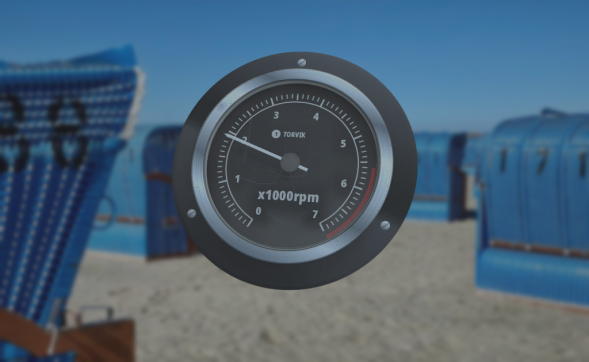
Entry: 1900 rpm
